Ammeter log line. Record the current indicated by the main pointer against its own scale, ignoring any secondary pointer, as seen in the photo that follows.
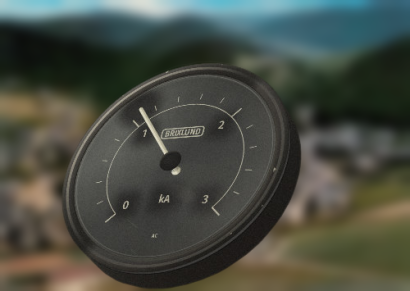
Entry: 1.1 kA
